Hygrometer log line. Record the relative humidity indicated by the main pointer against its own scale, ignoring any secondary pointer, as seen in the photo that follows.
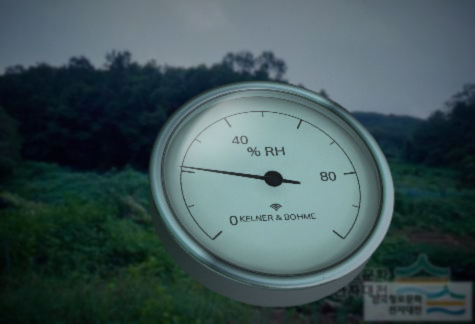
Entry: 20 %
